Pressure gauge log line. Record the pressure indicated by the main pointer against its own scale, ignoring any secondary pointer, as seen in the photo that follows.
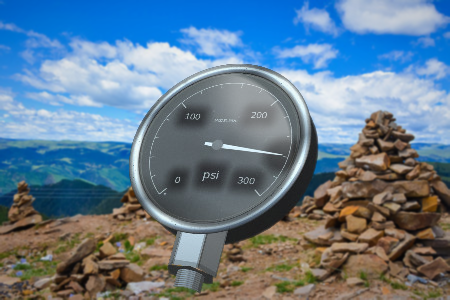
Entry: 260 psi
